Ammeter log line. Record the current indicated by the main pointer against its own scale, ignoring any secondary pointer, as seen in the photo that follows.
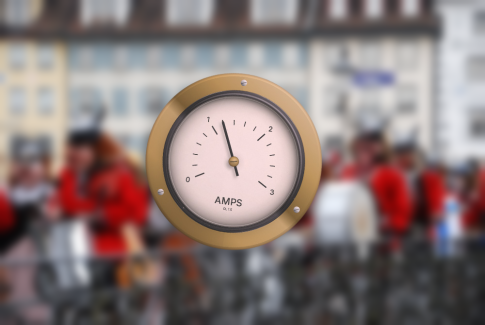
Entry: 1.2 A
